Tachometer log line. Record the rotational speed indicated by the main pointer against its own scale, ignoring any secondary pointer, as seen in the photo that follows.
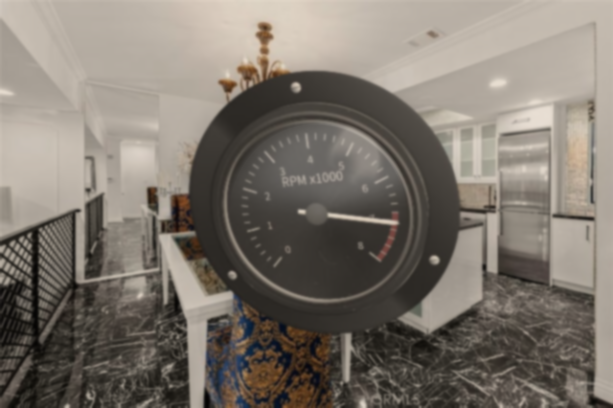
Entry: 7000 rpm
